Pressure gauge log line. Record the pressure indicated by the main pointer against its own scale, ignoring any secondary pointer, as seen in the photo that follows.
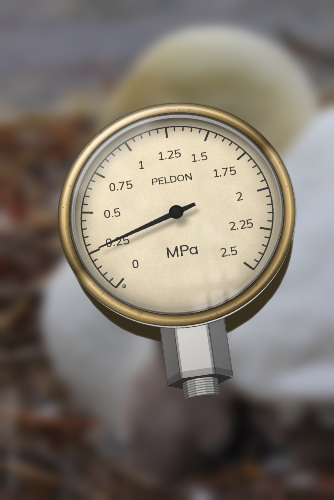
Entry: 0.25 MPa
